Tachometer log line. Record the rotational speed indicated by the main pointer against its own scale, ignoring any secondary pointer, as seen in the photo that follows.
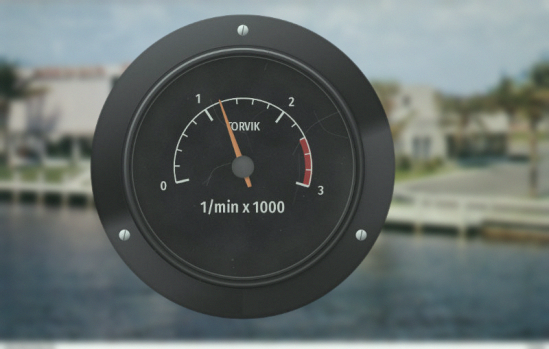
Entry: 1200 rpm
